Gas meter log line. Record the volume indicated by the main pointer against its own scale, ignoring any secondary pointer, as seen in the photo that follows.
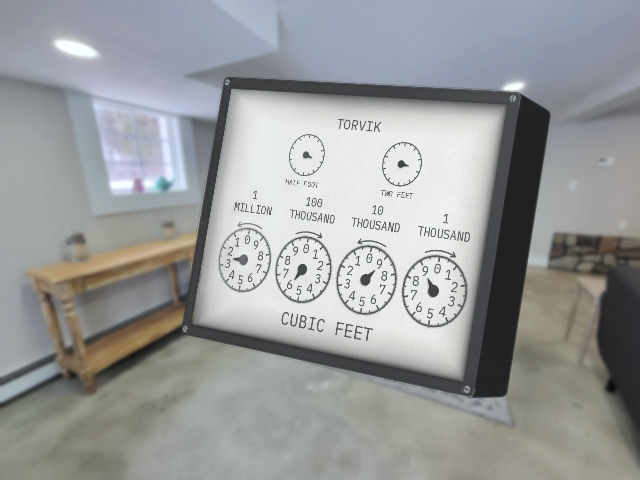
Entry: 258900 ft³
